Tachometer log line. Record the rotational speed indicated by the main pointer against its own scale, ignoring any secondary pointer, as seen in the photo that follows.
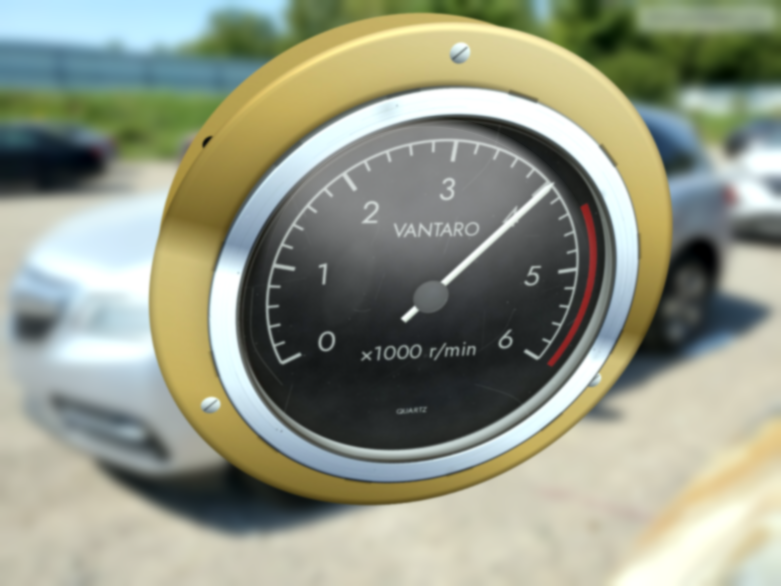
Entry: 4000 rpm
